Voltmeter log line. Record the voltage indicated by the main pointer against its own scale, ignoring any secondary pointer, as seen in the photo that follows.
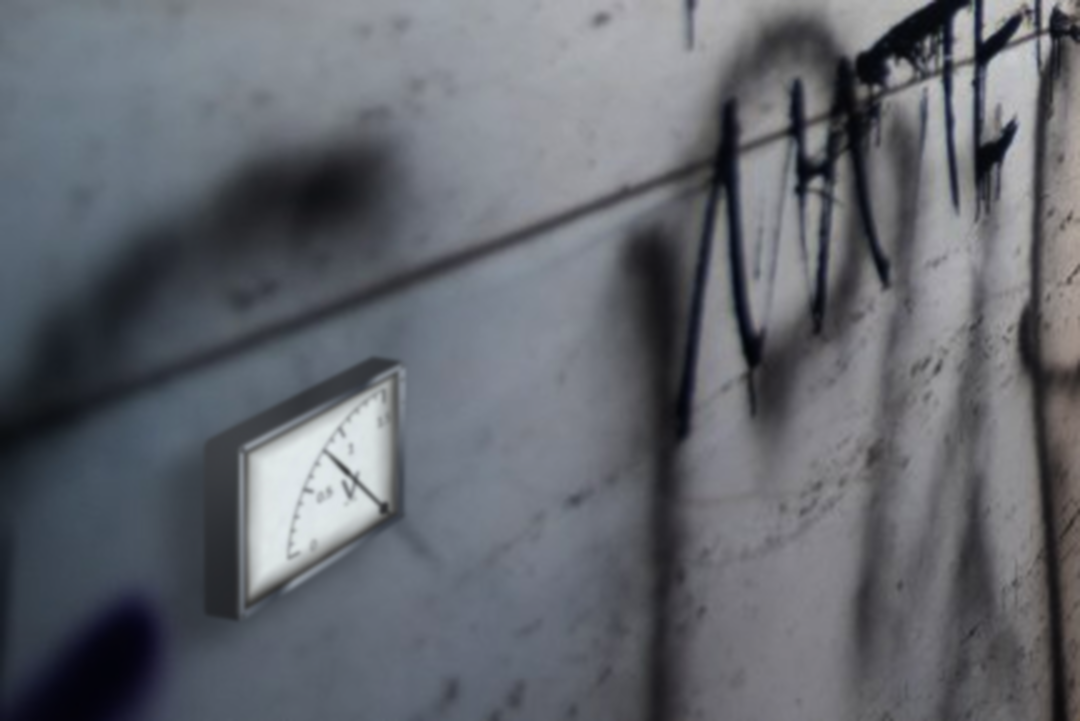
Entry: 0.8 V
